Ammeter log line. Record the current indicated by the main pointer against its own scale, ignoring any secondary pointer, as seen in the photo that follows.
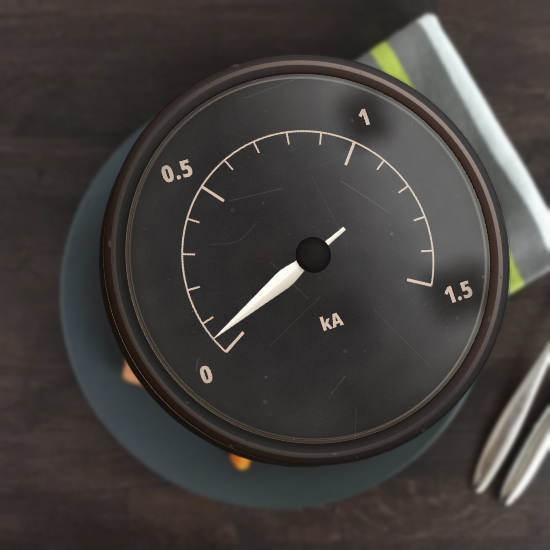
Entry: 0.05 kA
